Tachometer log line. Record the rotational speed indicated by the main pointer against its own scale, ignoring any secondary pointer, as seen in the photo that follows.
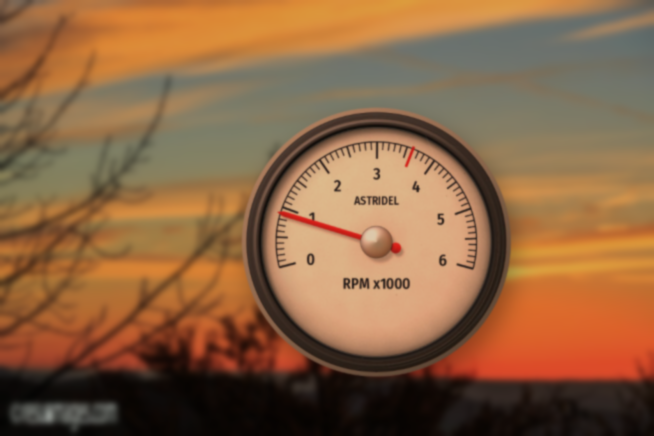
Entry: 900 rpm
